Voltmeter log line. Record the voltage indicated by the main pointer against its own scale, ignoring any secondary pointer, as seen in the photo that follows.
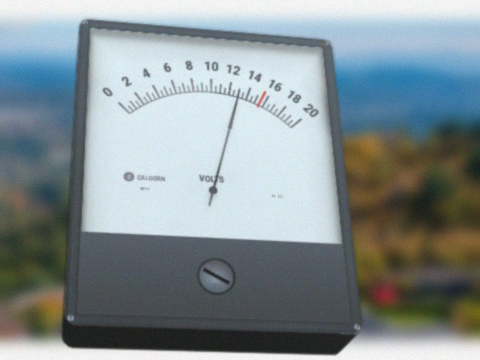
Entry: 13 V
